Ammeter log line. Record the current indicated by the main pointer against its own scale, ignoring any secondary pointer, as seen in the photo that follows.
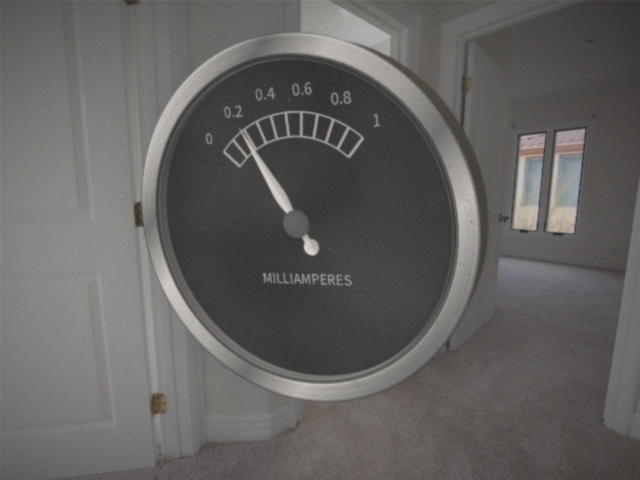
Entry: 0.2 mA
